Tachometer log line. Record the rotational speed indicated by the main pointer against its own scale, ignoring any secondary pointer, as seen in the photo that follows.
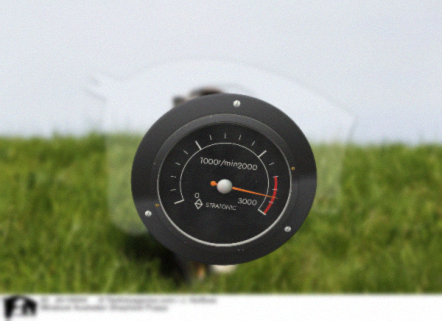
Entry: 2700 rpm
